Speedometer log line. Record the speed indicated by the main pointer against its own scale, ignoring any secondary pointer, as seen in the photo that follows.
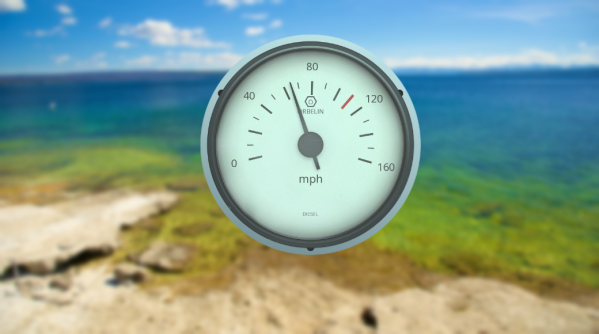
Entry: 65 mph
